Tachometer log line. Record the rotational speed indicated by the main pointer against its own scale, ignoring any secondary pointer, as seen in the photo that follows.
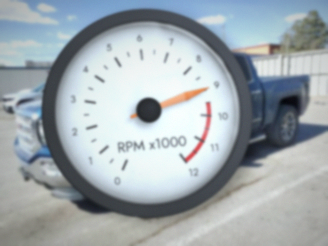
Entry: 9000 rpm
